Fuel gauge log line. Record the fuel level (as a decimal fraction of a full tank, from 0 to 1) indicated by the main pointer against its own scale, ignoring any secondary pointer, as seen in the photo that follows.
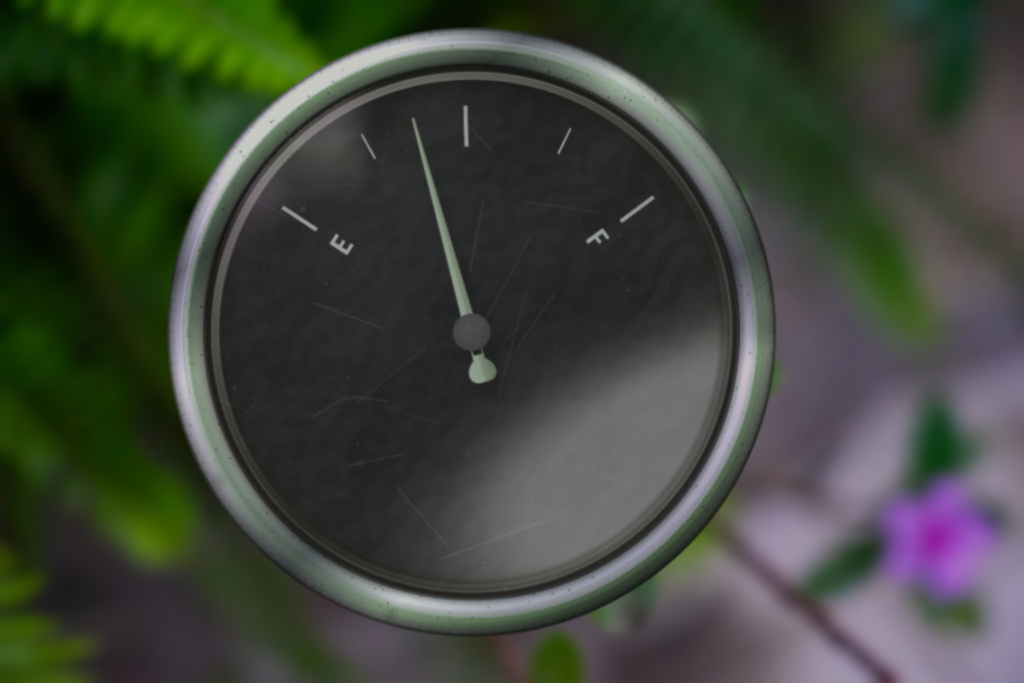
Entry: 0.375
